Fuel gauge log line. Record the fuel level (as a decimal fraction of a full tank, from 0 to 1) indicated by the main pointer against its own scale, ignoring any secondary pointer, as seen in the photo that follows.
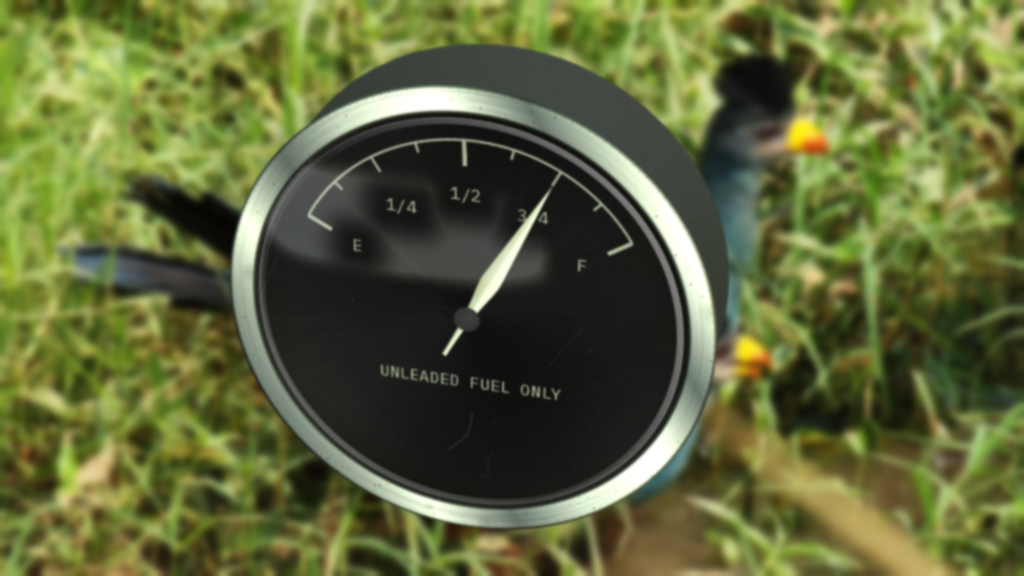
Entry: 0.75
